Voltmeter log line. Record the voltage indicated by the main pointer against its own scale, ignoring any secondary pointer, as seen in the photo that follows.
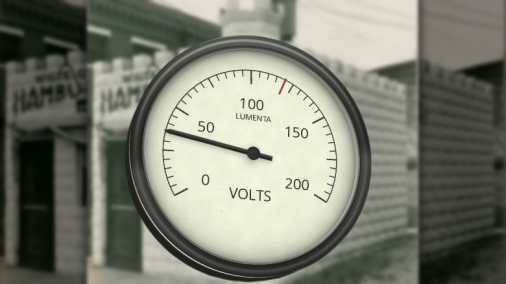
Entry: 35 V
